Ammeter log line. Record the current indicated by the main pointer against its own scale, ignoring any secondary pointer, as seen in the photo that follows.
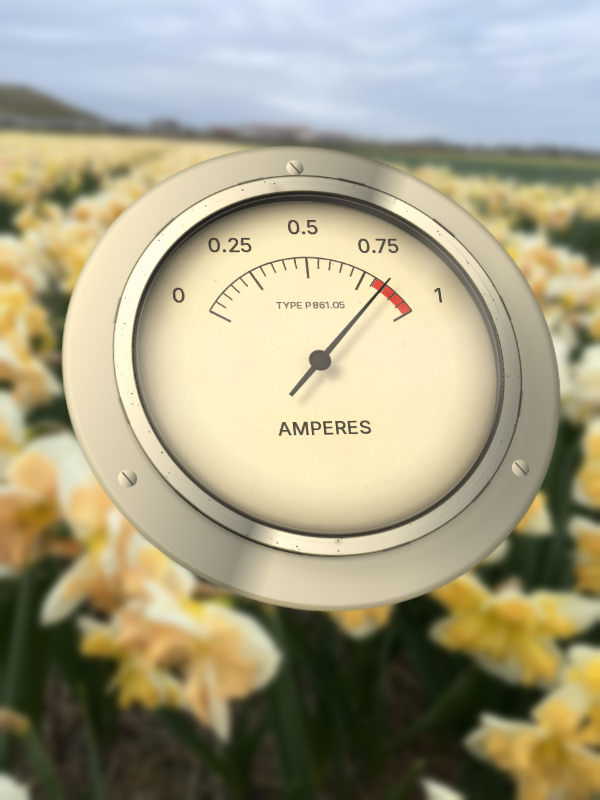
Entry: 0.85 A
